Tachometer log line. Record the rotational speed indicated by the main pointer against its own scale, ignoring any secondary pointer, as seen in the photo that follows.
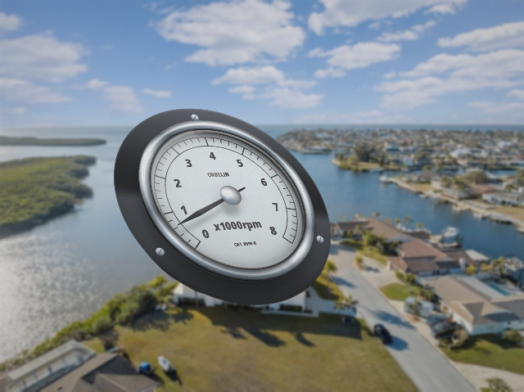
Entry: 600 rpm
